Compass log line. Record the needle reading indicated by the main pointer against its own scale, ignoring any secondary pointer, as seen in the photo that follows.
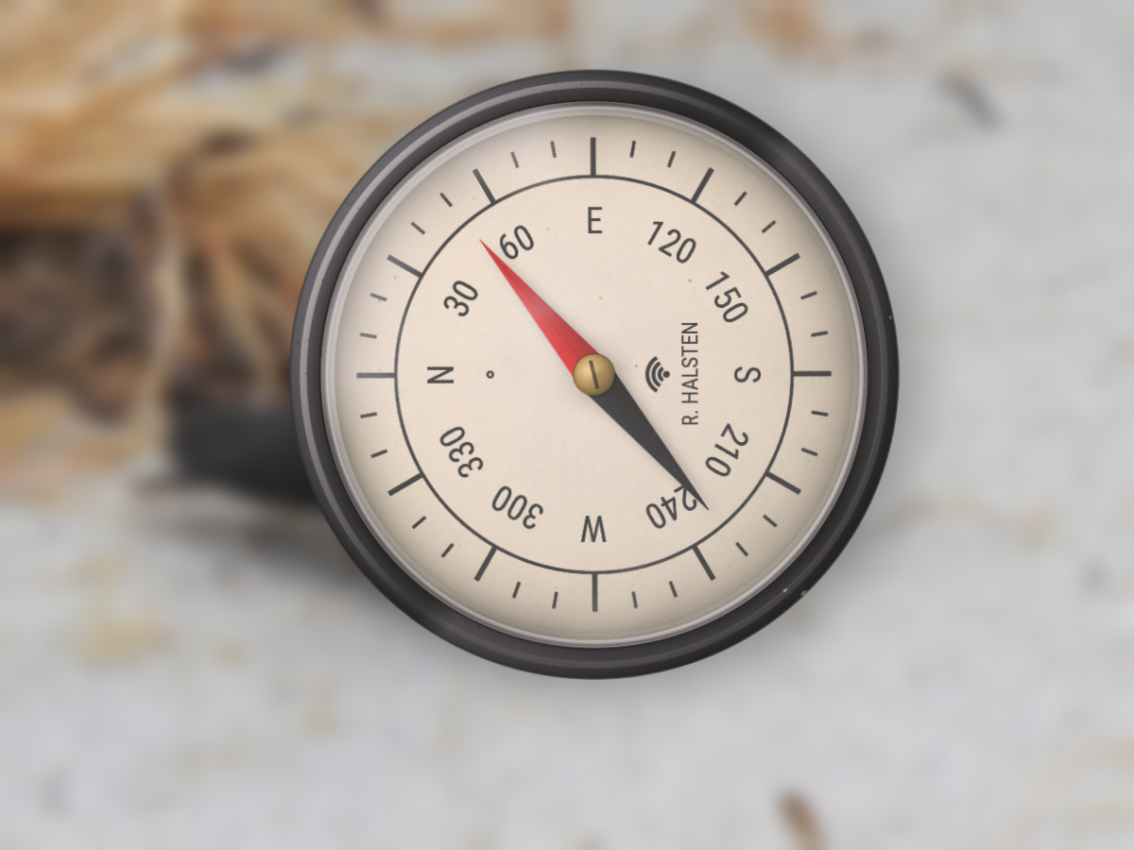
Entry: 50 °
